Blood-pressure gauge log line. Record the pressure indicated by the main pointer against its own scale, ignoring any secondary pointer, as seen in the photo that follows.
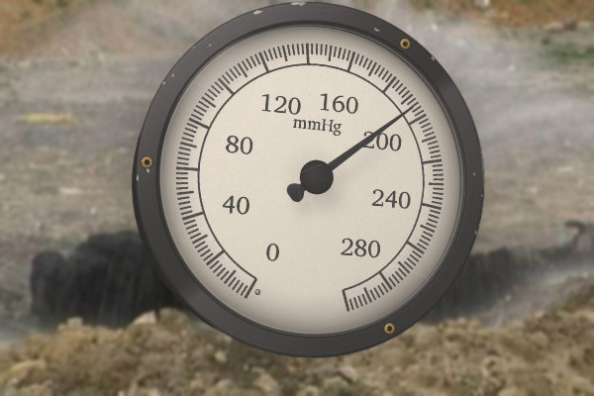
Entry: 194 mmHg
